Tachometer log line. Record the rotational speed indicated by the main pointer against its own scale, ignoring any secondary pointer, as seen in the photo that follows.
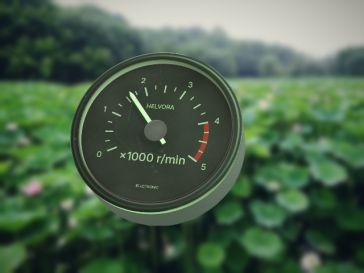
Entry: 1625 rpm
